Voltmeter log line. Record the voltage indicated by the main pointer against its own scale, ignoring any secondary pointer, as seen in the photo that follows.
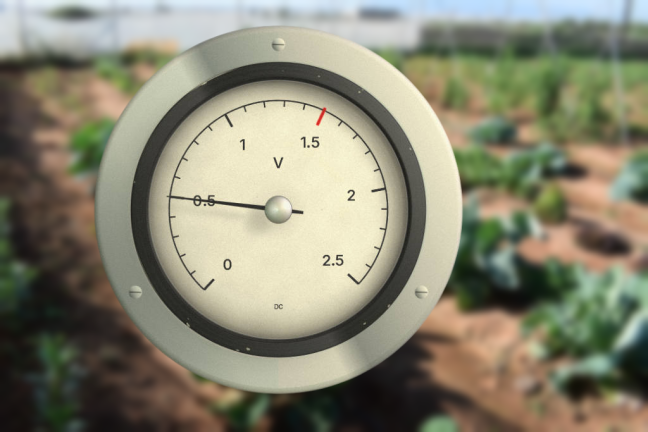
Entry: 0.5 V
